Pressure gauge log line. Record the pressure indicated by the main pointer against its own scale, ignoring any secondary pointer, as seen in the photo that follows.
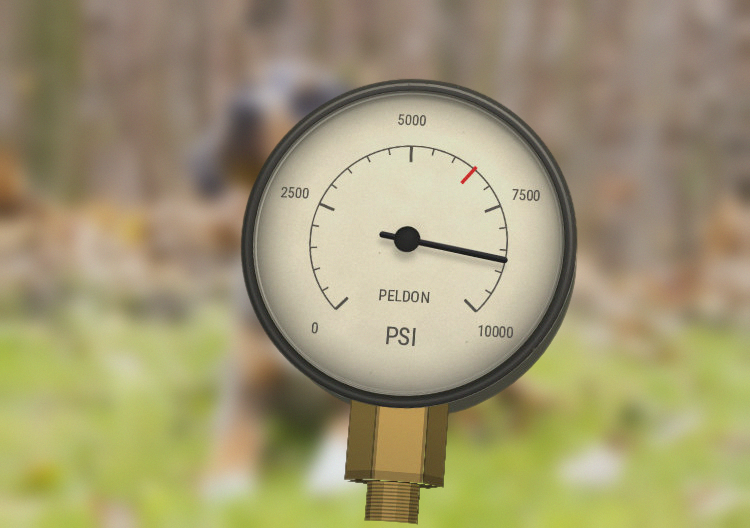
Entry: 8750 psi
